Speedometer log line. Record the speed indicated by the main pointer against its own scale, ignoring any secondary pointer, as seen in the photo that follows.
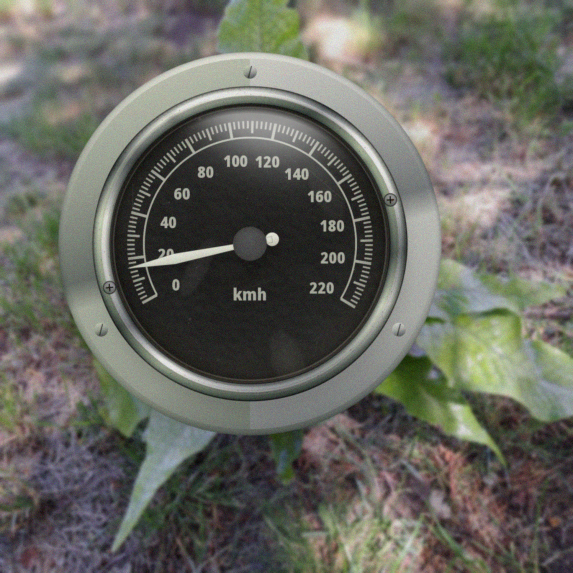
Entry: 16 km/h
